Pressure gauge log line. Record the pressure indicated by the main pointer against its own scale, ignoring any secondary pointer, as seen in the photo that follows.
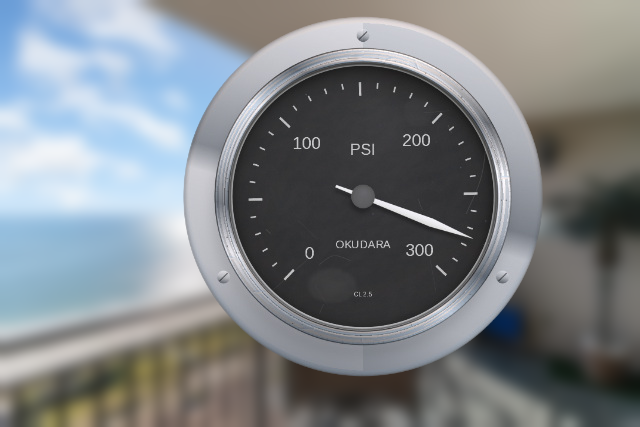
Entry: 275 psi
